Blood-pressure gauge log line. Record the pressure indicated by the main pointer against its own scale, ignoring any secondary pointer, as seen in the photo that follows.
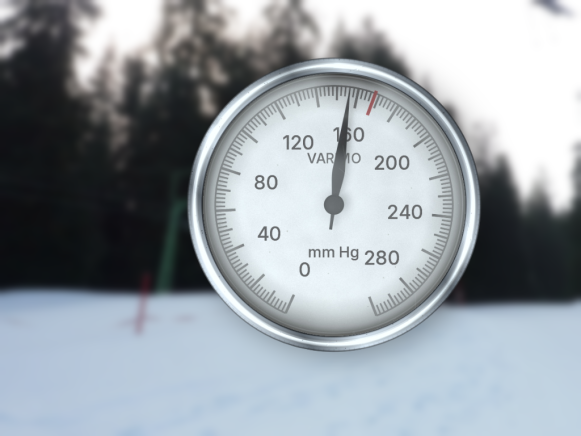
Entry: 156 mmHg
